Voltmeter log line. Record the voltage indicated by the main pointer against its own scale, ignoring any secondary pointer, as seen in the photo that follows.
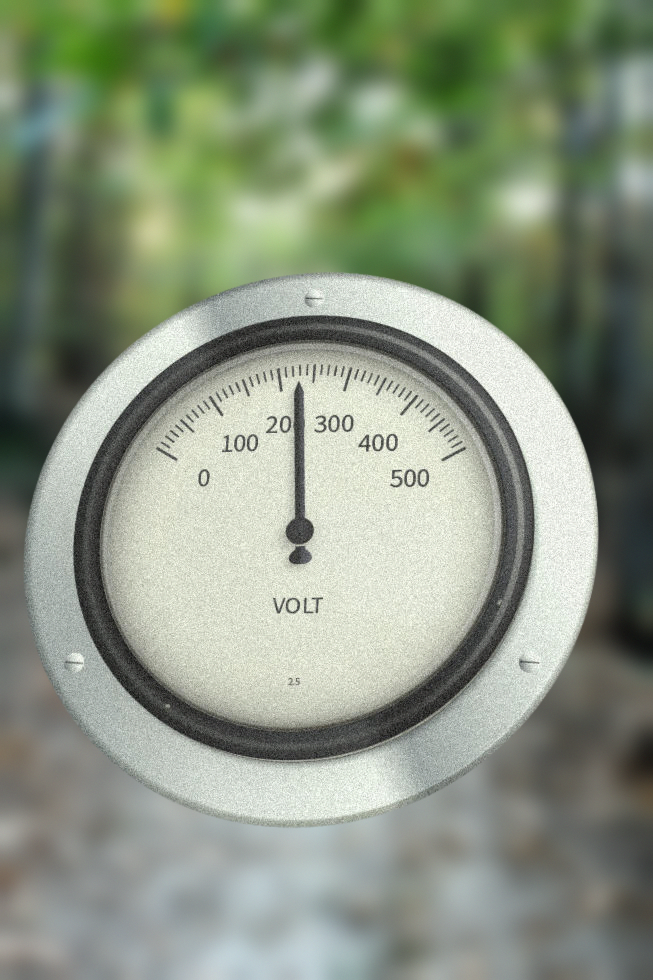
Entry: 230 V
